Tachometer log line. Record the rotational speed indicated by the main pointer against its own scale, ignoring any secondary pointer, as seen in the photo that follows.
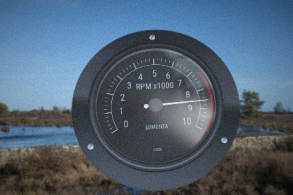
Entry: 8600 rpm
